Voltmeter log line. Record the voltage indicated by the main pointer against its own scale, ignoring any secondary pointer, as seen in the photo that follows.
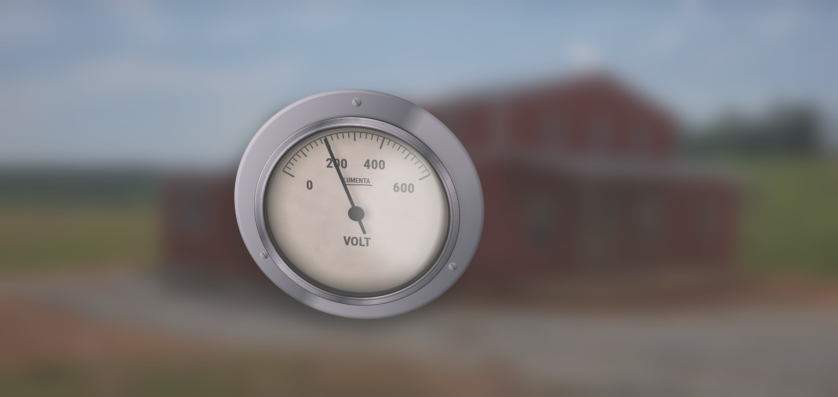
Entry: 200 V
